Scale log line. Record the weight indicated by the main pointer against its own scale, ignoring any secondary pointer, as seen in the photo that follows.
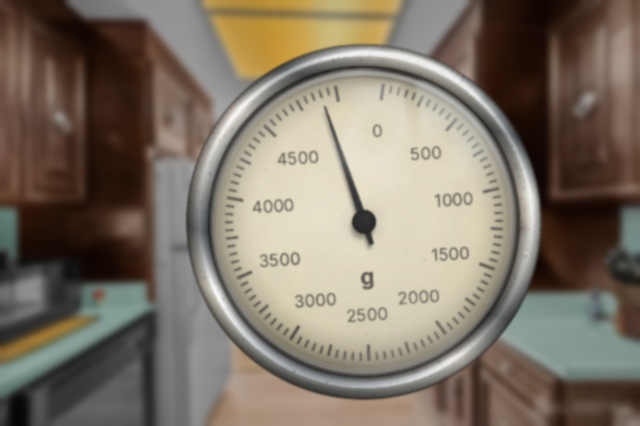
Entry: 4900 g
